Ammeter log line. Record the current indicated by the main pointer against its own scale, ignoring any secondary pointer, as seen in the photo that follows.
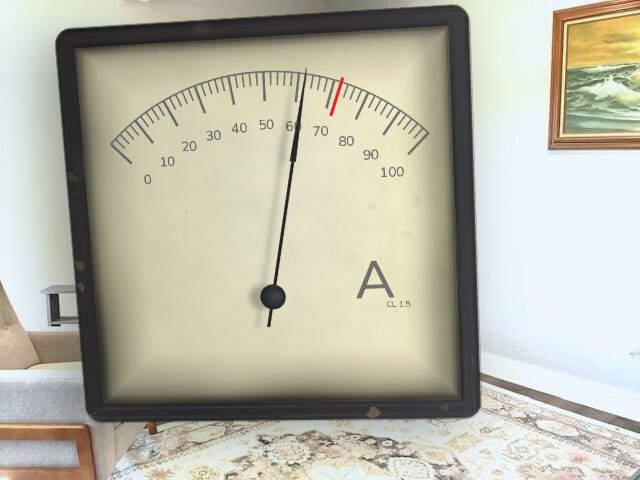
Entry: 62 A
